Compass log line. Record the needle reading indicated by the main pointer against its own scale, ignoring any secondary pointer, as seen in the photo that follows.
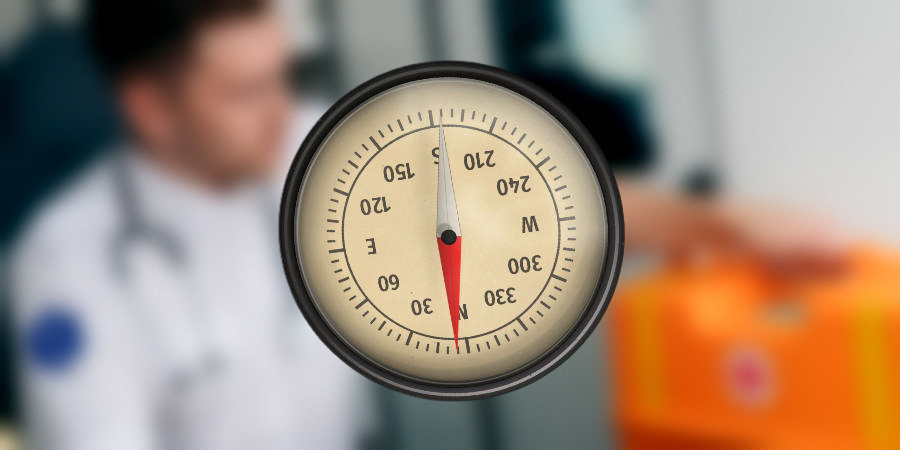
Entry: 5 °
